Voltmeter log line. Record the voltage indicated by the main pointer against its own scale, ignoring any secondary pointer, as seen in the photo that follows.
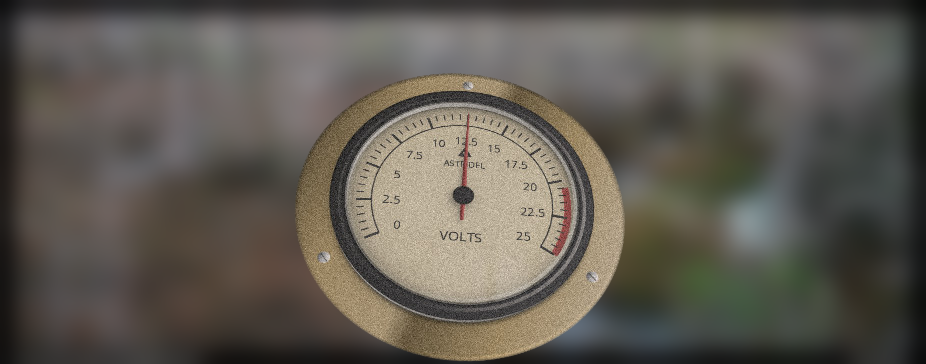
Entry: 12.5 V
